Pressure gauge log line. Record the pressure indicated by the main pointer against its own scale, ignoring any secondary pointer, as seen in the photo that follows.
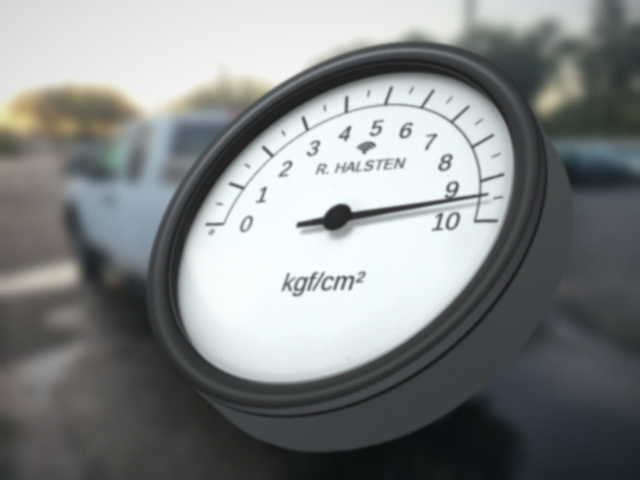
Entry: 9.5 kg/cm²
